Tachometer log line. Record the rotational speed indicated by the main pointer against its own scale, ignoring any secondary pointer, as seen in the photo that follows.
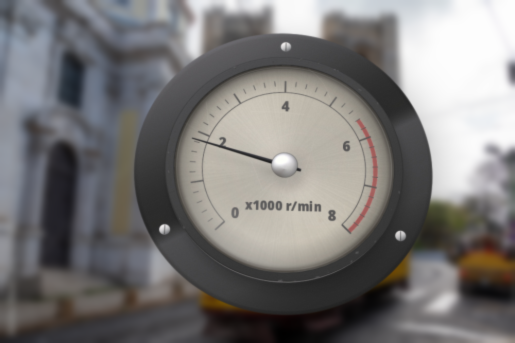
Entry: 1800 rpm
